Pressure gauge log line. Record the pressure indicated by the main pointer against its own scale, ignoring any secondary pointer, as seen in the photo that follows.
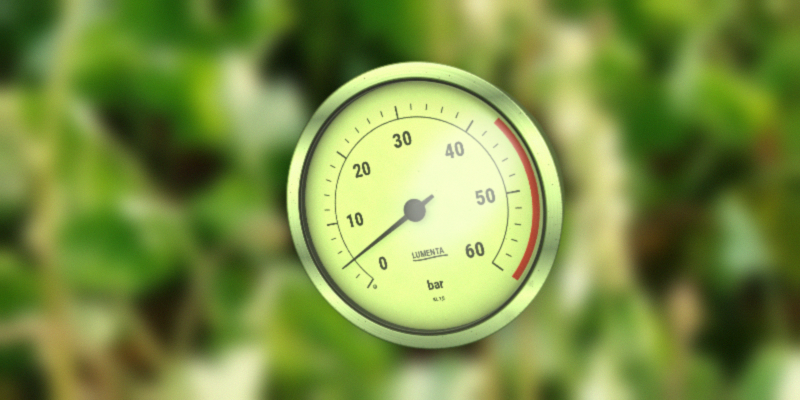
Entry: 4 bar
